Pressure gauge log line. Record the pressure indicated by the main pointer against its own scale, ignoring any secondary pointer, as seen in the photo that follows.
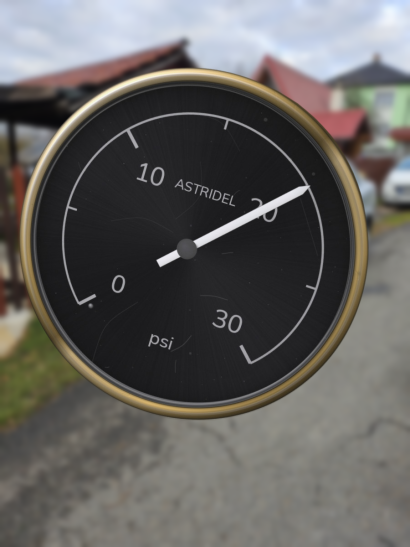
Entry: 20 psi
